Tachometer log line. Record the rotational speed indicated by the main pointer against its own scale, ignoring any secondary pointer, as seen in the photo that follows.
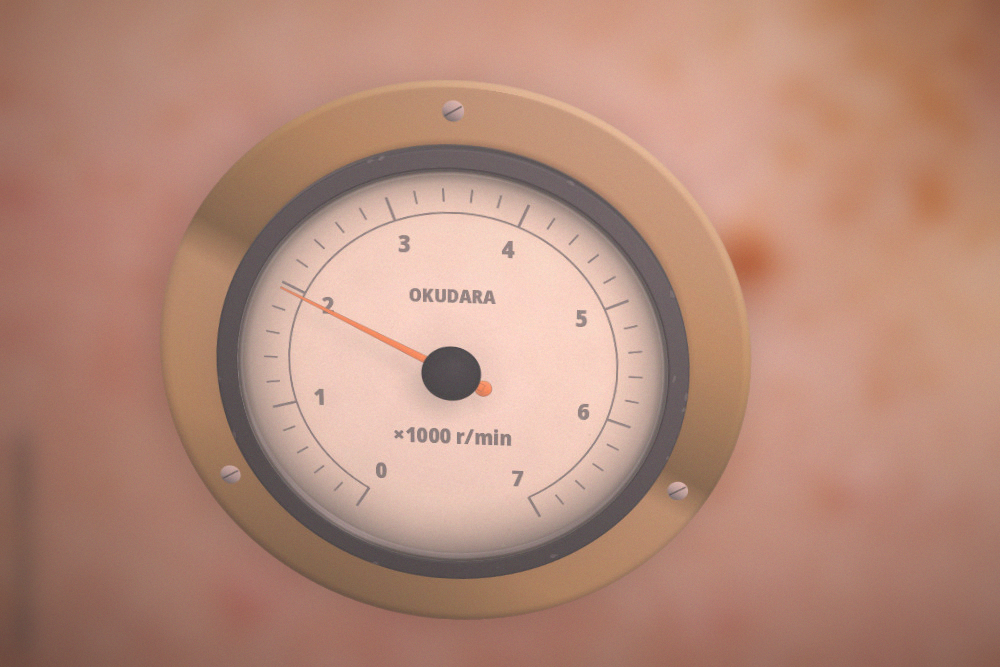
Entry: 2000 rpm
